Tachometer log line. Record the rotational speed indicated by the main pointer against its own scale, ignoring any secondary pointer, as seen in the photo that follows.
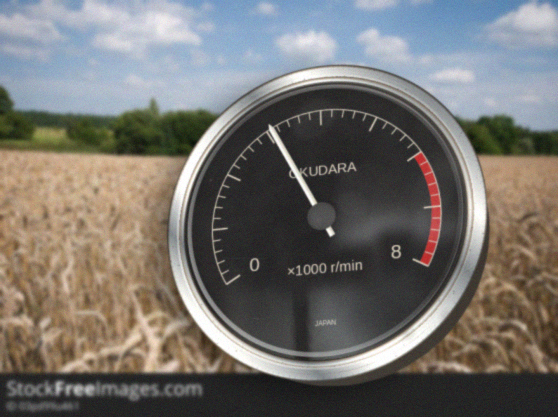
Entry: 3100 rpm
